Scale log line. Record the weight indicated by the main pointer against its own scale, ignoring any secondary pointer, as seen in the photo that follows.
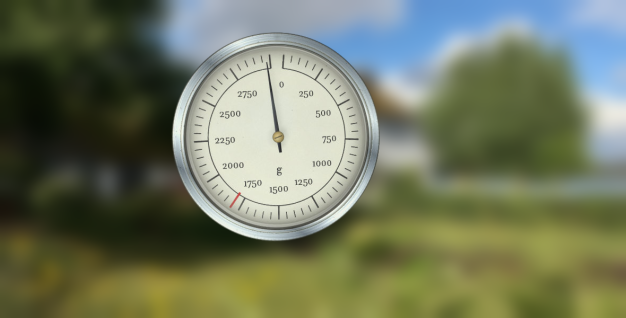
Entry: 2975 g
